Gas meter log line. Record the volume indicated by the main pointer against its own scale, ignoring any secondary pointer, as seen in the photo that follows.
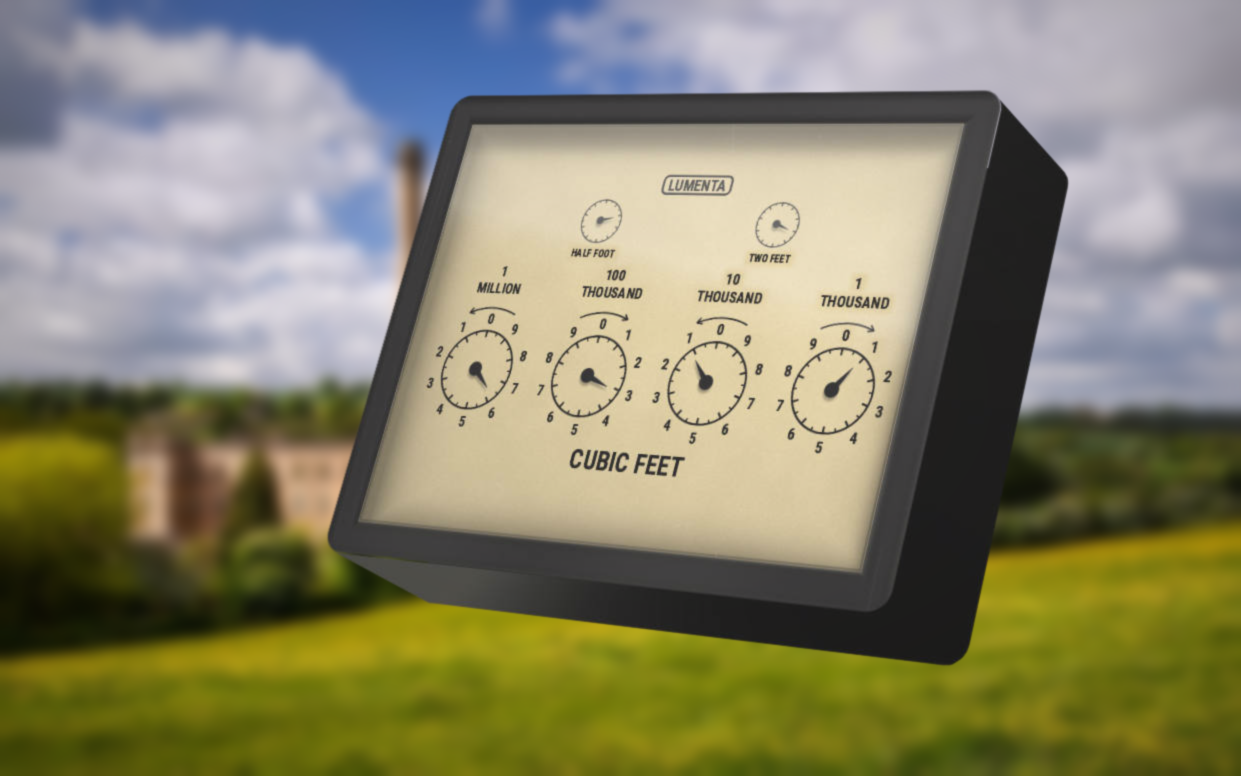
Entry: 631100 ft³
